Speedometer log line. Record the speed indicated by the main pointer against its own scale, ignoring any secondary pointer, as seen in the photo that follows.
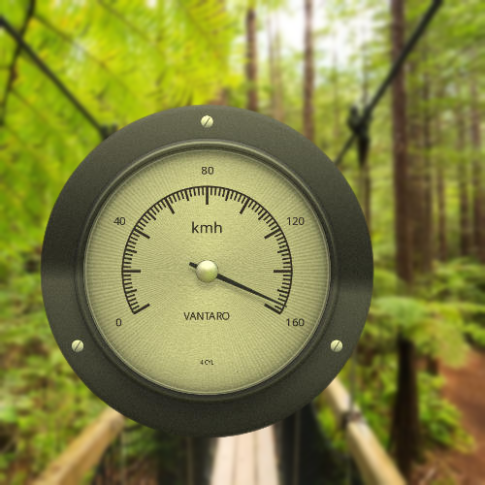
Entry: 156 km/h
